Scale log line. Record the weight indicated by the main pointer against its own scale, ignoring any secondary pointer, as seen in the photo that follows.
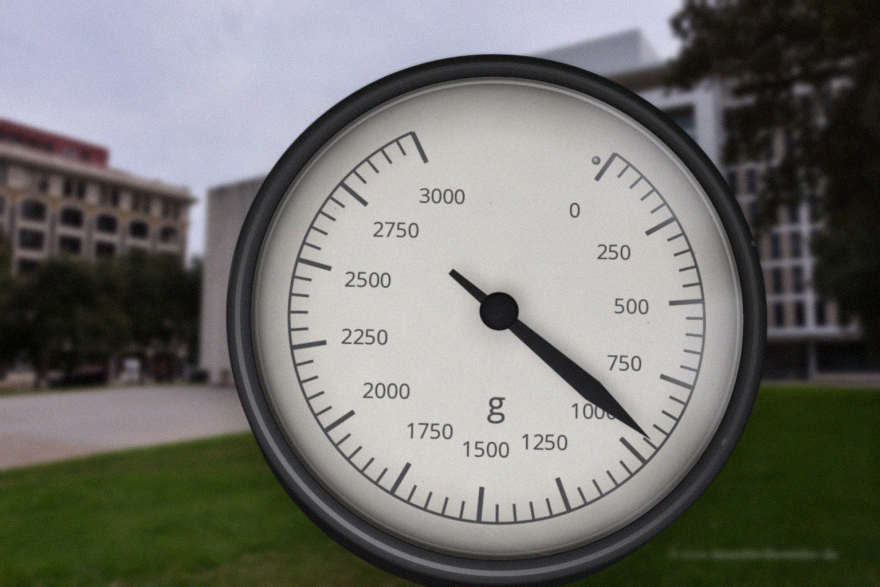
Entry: 950 g
